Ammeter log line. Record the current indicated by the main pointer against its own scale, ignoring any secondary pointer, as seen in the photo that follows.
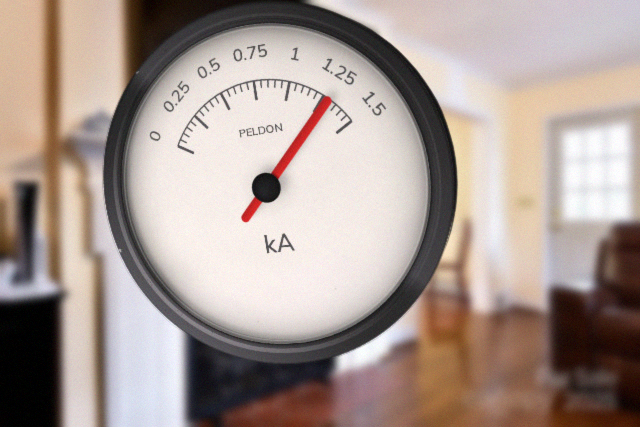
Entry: 1.3 kA
